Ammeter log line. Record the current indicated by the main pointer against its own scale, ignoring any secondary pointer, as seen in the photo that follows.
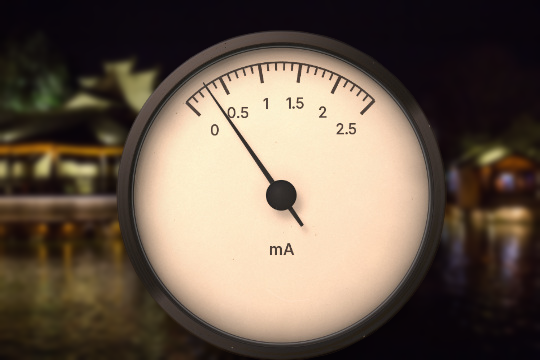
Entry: 0.3 mA
